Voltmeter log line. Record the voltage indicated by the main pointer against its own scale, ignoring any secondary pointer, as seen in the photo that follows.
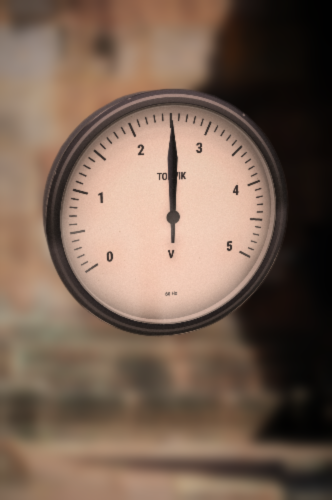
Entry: 2.5 V
